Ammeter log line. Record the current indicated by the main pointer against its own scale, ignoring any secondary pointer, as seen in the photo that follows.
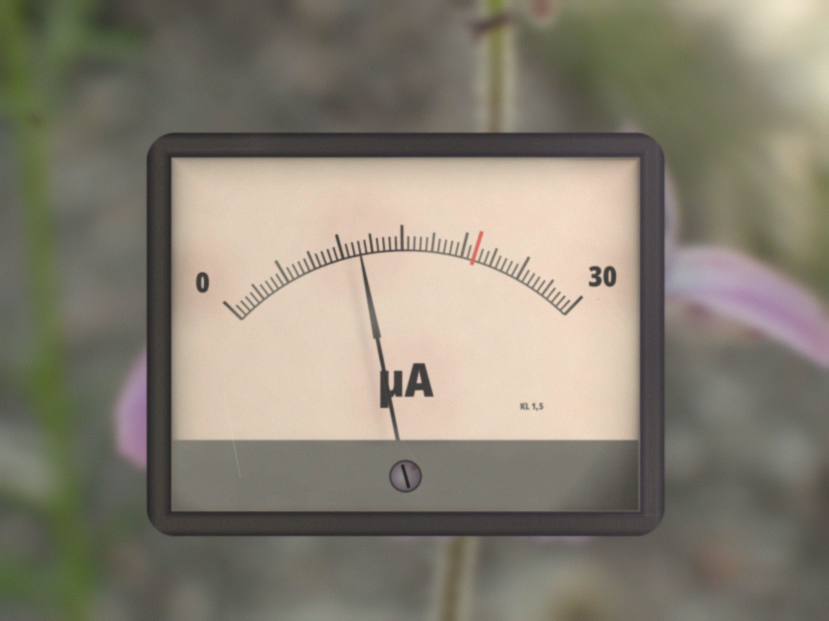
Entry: 11.5 µA
